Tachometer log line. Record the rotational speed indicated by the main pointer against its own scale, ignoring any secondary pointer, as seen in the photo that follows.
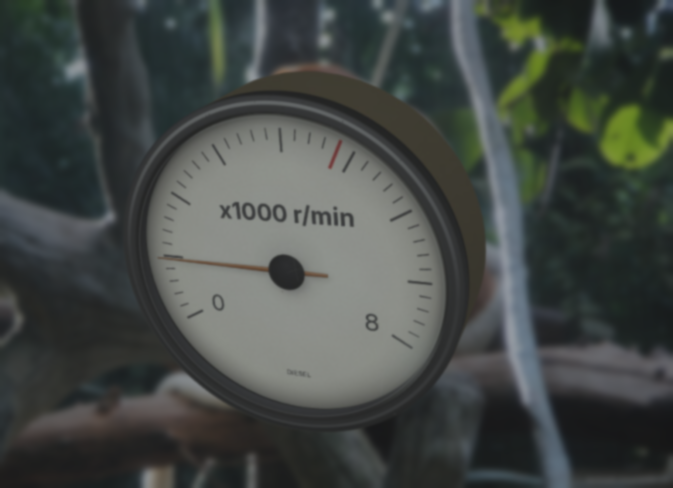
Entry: 1000 rpm
